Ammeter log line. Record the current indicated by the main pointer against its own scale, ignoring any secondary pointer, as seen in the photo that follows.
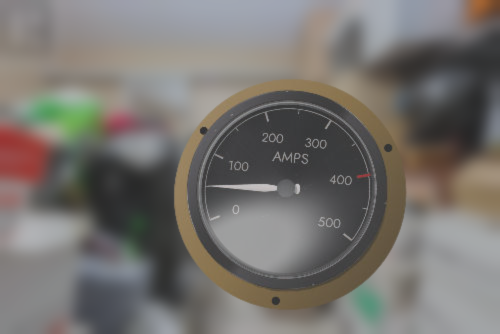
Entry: 50 A
